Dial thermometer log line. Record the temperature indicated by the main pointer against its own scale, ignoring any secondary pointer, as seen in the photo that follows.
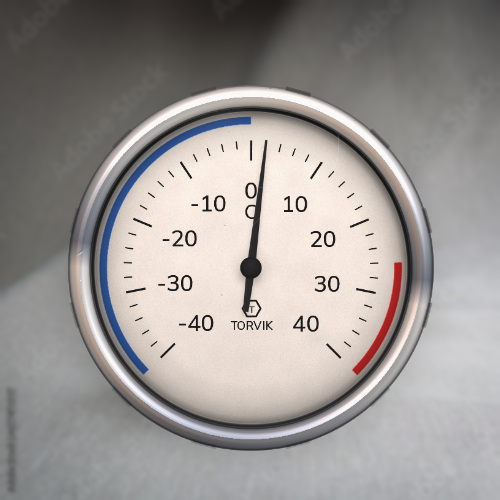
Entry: 2 °C
